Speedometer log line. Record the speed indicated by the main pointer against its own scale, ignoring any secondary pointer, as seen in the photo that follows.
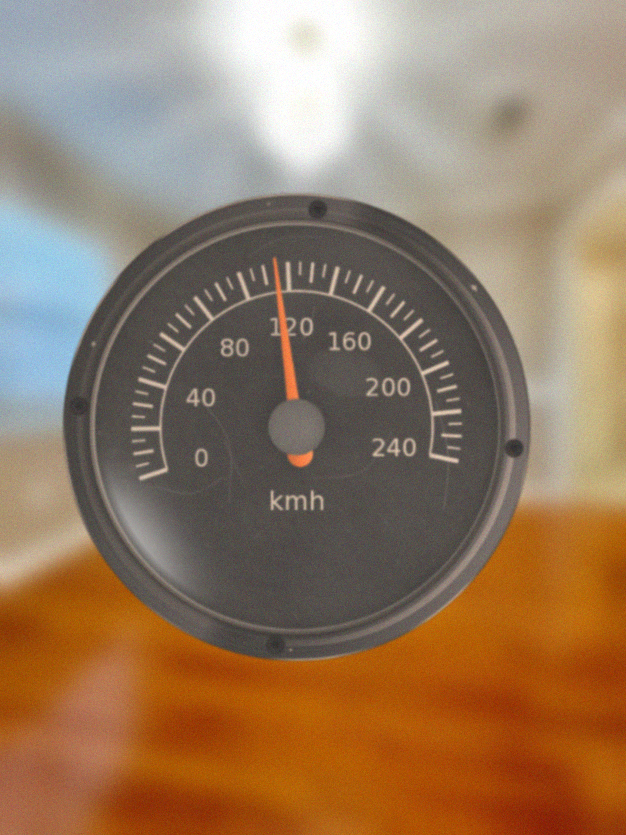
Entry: 115 km/h
